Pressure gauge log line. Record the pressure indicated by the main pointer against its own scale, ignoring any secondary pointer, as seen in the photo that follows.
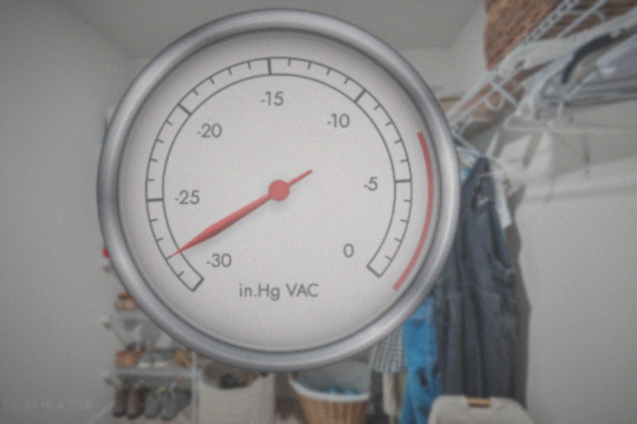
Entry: -28 inHg
